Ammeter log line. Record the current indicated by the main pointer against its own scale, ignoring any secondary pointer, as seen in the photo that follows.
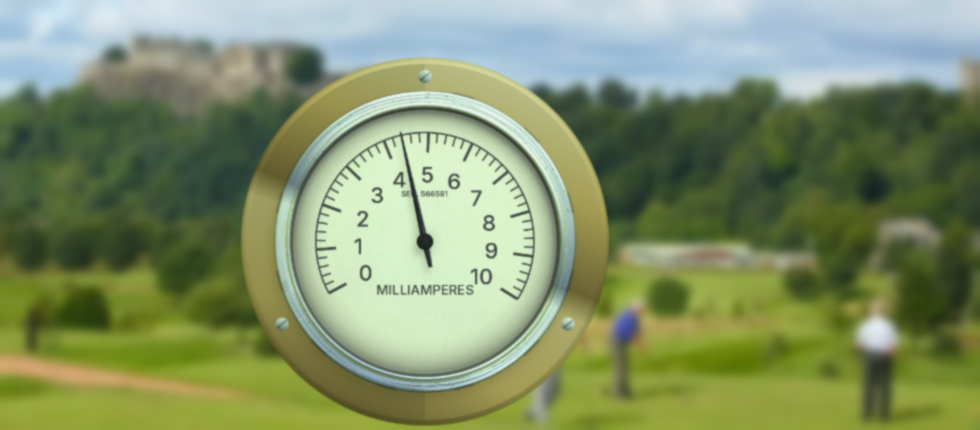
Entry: 4.4 mA
